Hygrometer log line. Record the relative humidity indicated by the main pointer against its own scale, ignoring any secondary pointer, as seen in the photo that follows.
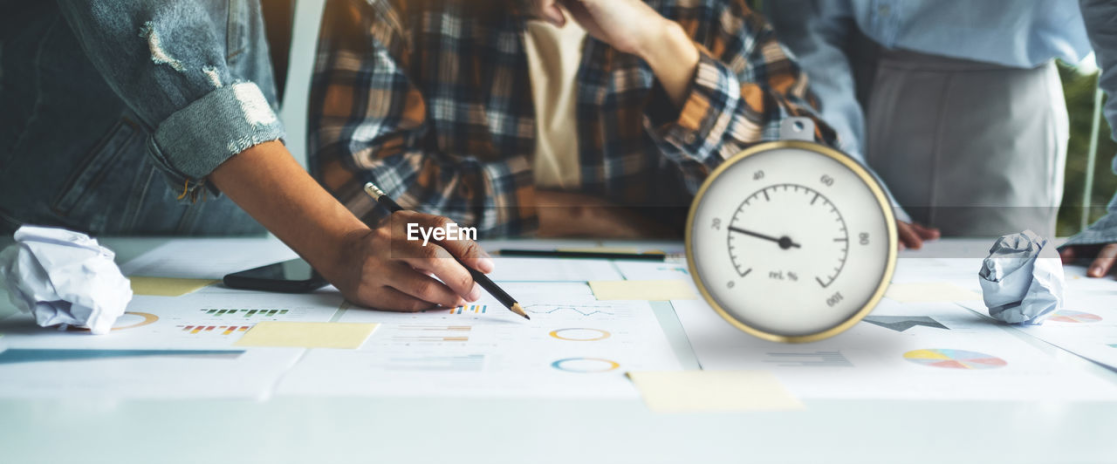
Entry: 20 %
